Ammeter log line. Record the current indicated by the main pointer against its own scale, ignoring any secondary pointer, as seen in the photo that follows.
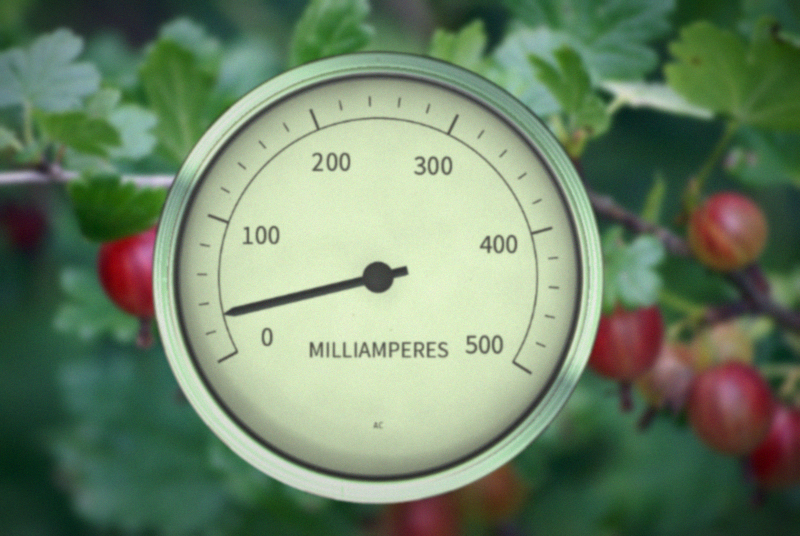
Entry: 30 mA
